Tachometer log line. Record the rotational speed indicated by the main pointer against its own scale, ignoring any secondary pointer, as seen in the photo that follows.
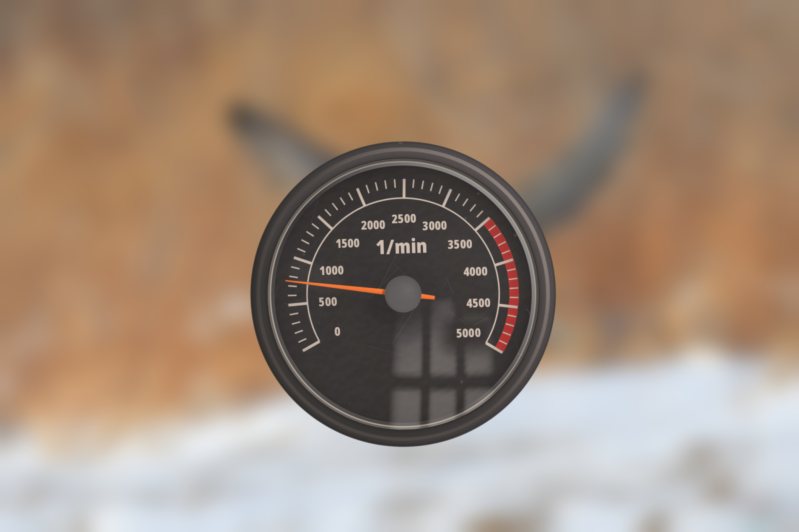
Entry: 750 rpm
